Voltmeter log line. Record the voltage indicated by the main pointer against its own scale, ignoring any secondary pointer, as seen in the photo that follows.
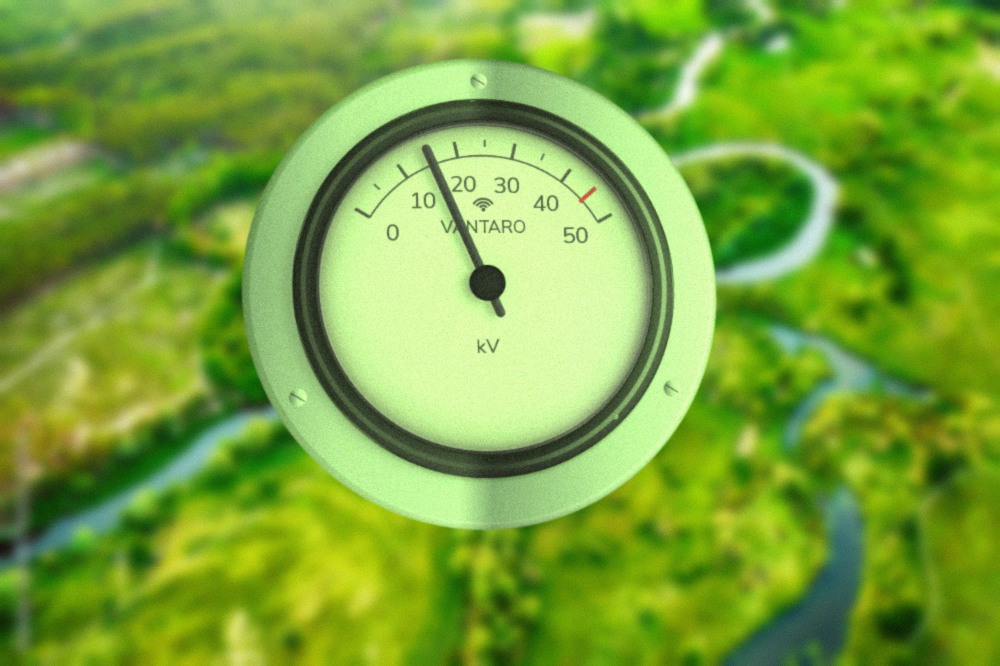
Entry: 15 kV
